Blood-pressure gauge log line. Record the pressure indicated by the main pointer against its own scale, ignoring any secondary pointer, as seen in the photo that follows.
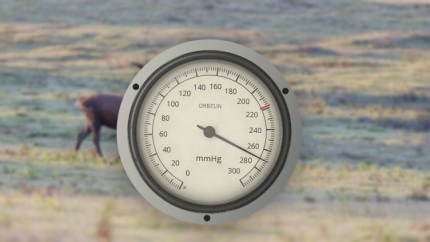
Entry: 270 mmHg
